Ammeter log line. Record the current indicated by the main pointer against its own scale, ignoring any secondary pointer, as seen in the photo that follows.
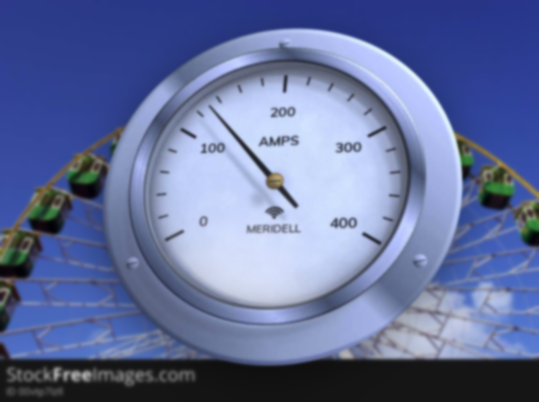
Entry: 130 A
